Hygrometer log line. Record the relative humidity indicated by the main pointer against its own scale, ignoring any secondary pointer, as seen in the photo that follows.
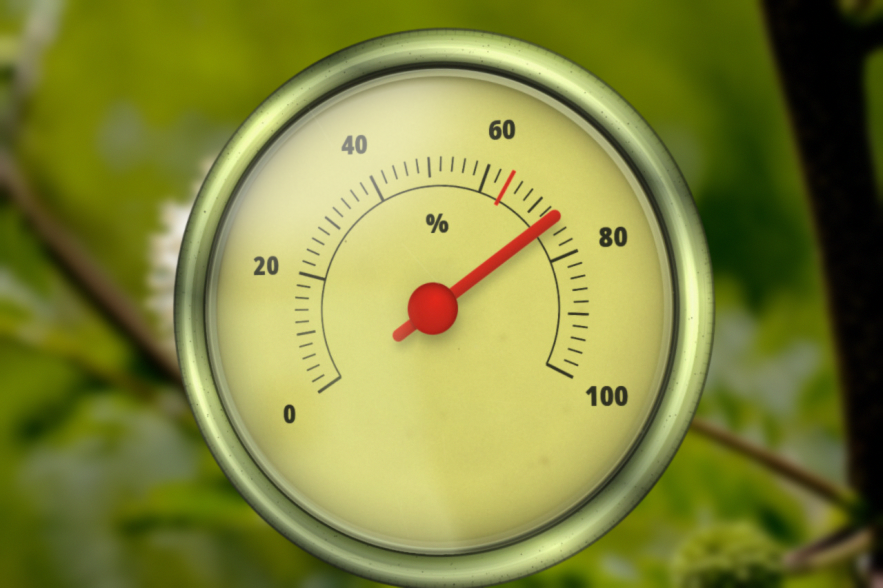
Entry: 74 %
